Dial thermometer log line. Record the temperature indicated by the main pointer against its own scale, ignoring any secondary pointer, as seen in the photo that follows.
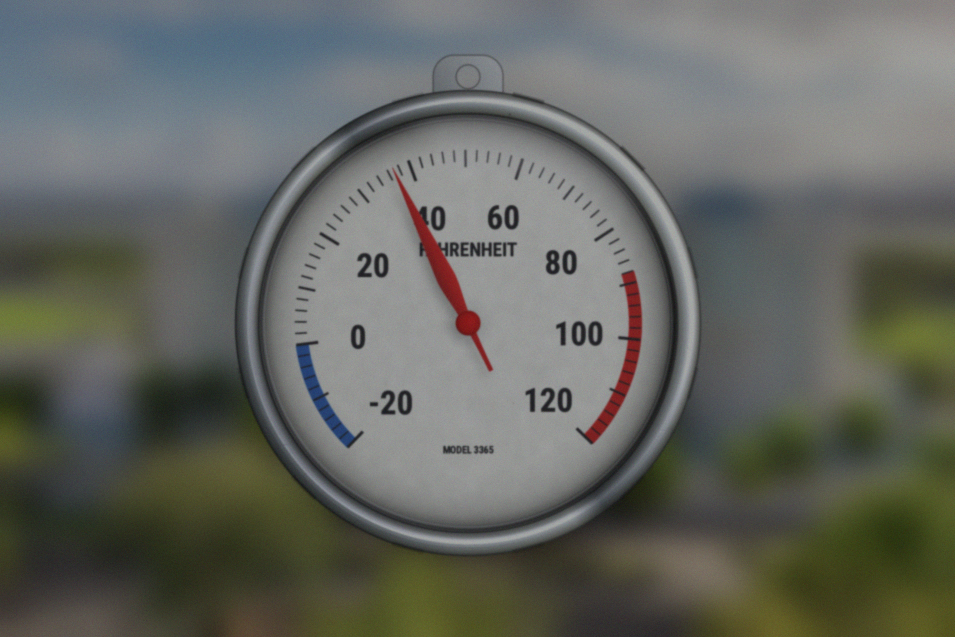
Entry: 37 °F
